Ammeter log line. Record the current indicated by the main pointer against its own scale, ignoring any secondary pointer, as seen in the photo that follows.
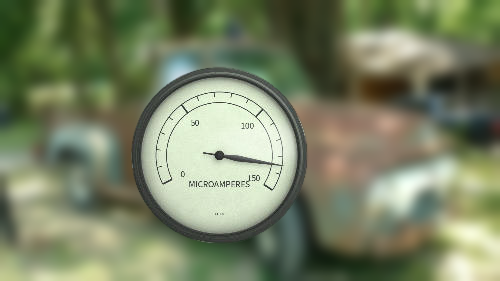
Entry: 135 µA
